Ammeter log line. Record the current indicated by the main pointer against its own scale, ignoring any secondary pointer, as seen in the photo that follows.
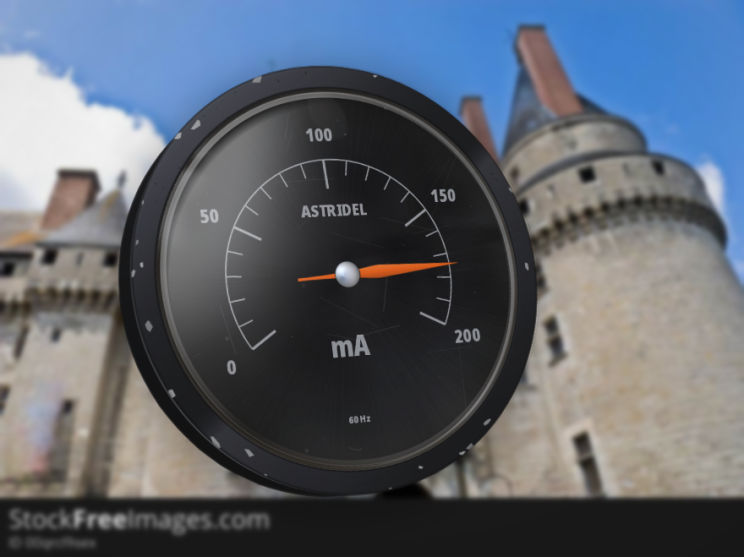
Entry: 175 mA
